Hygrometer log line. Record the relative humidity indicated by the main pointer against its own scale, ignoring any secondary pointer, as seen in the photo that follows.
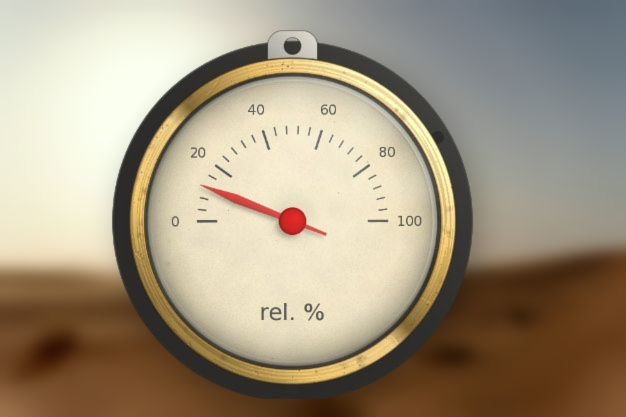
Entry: 12 %
